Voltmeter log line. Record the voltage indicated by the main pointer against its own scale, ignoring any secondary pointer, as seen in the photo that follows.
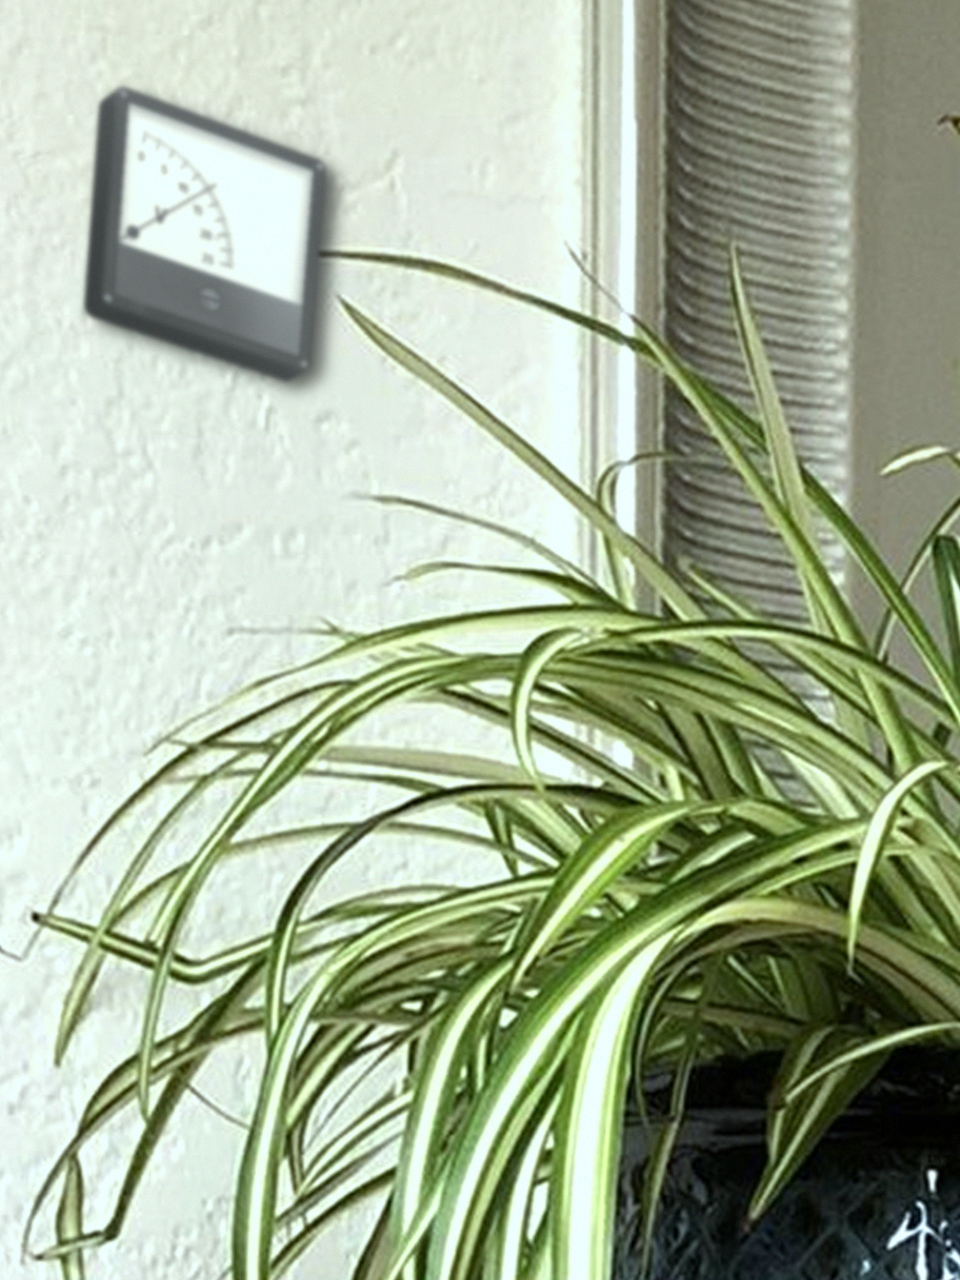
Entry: 12.5 V
